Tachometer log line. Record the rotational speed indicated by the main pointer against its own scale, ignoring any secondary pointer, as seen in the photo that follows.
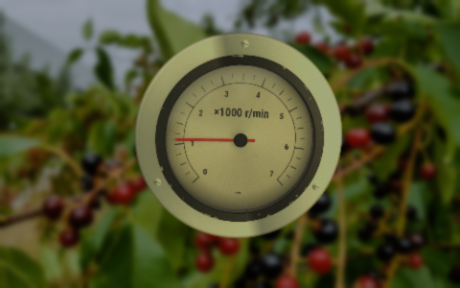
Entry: 1125 rpm
